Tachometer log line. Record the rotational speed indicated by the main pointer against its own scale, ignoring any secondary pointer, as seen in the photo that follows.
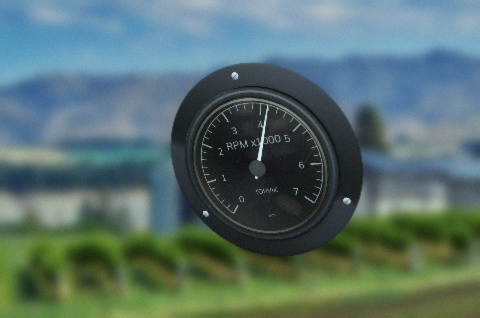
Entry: 4200 rpm
